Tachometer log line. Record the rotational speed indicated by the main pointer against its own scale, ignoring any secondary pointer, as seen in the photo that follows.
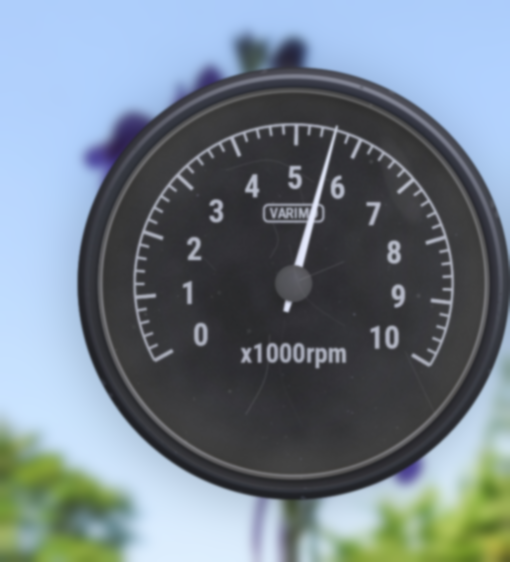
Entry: 5600 rpm
